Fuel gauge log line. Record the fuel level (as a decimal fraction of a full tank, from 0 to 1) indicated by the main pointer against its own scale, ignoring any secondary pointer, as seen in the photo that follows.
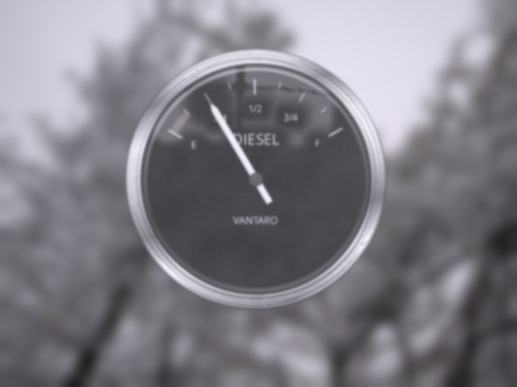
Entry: 0.25
